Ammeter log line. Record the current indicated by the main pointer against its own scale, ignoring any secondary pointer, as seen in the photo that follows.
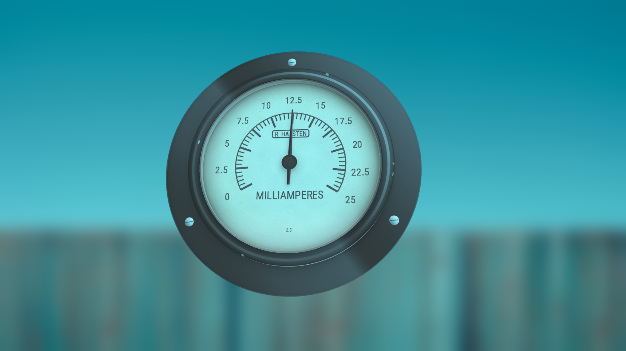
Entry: 12.5 mA
